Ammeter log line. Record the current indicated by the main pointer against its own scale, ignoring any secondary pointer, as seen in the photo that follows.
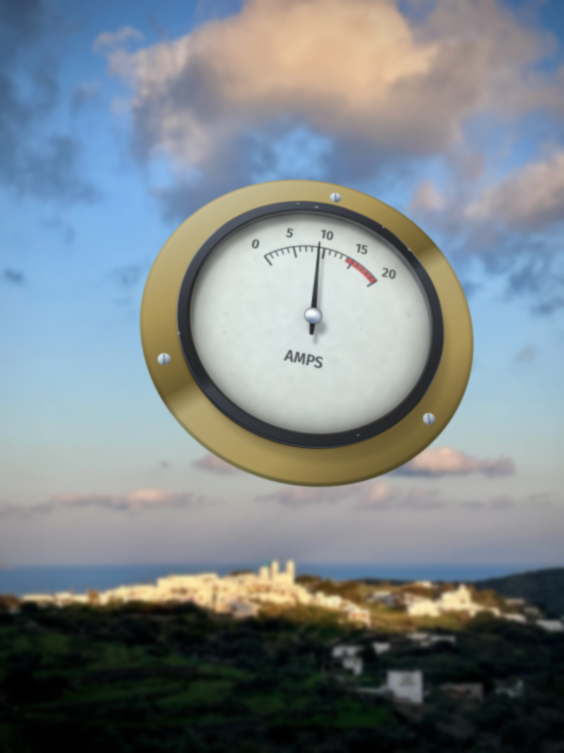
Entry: 9 A
